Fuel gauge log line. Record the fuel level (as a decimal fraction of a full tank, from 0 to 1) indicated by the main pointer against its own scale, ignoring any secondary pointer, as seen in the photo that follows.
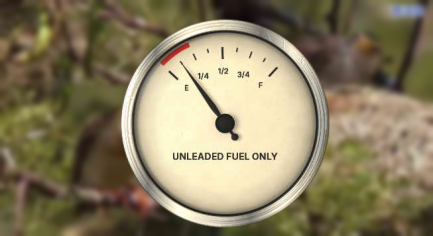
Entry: 0.125
